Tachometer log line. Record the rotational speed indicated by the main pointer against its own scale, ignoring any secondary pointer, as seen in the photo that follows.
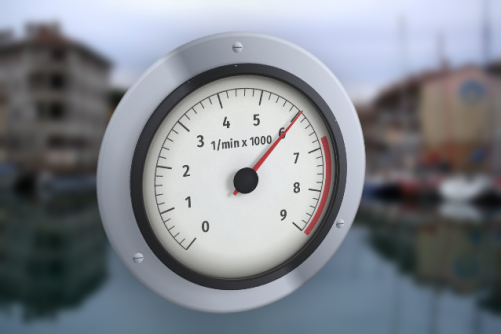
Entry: 6000 rpm
